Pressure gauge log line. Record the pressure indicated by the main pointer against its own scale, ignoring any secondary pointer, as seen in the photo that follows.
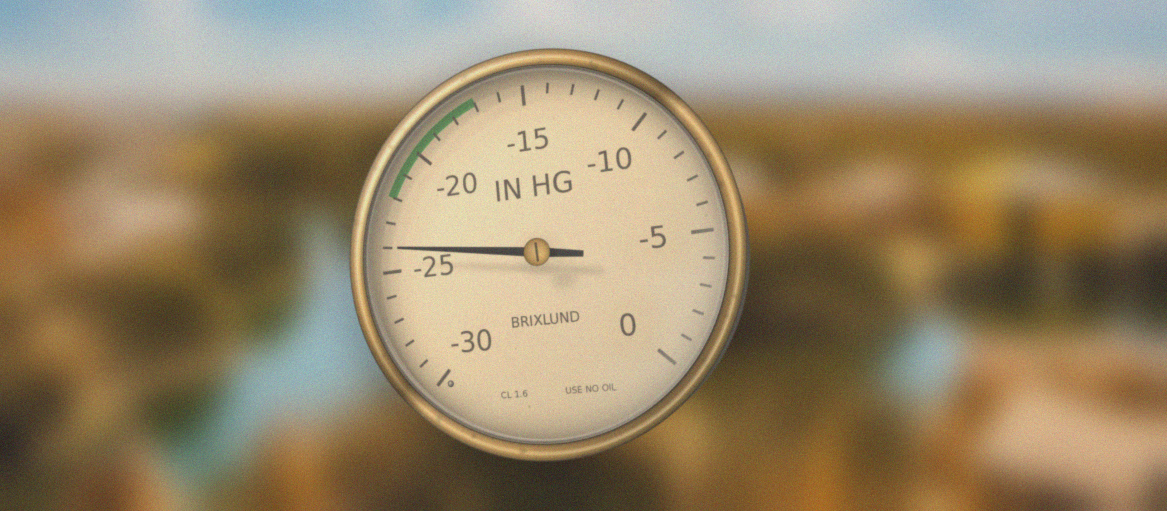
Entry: -24 inHg
